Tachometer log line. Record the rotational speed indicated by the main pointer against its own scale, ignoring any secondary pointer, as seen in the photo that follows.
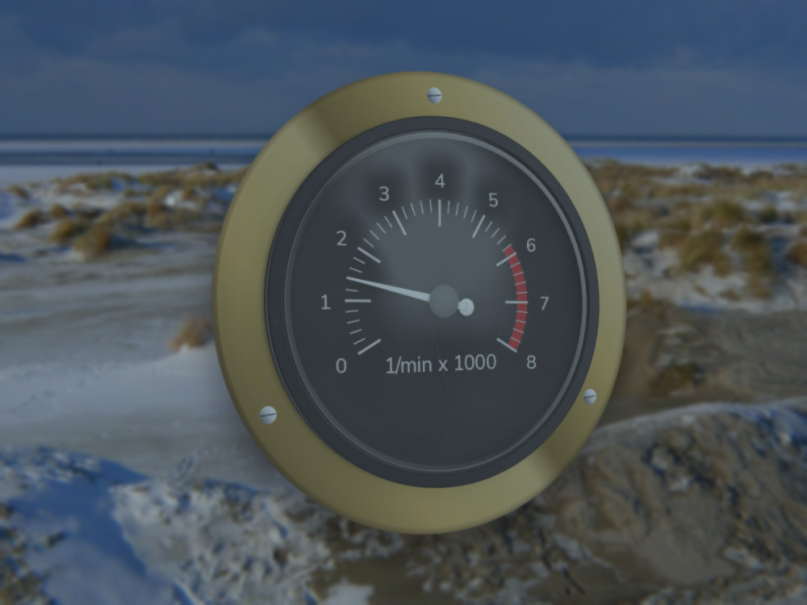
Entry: 1400 rpm
